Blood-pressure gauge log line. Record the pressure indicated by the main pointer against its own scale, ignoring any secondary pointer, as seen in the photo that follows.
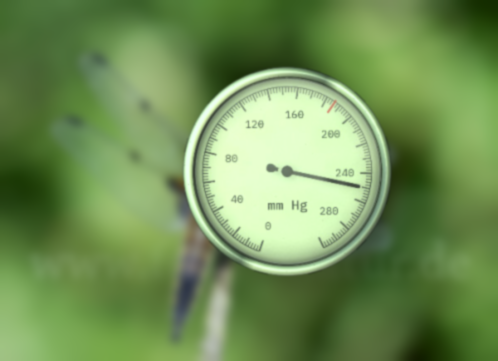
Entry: 250 mmHg
